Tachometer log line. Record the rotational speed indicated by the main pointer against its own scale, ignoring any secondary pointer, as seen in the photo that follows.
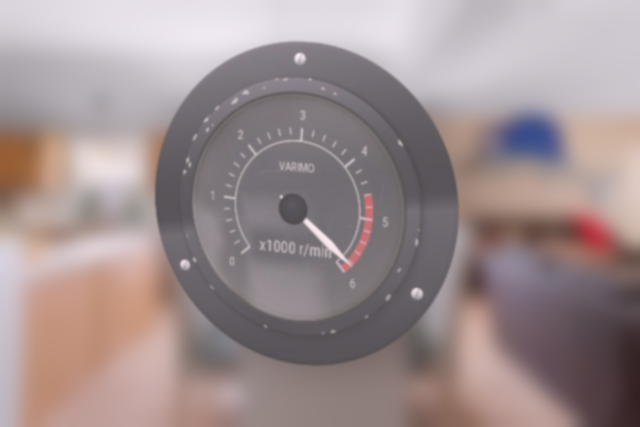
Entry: 5800 rpm
